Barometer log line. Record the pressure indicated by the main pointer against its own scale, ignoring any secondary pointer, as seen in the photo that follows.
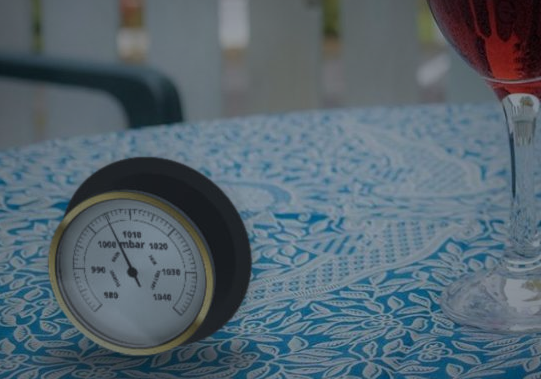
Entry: 1005 mbar
